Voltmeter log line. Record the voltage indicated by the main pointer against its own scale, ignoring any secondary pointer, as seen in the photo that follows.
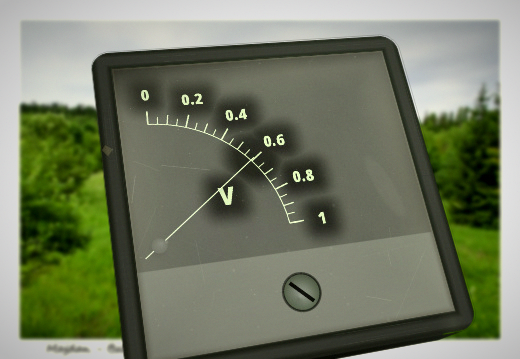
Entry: 0.6 V
